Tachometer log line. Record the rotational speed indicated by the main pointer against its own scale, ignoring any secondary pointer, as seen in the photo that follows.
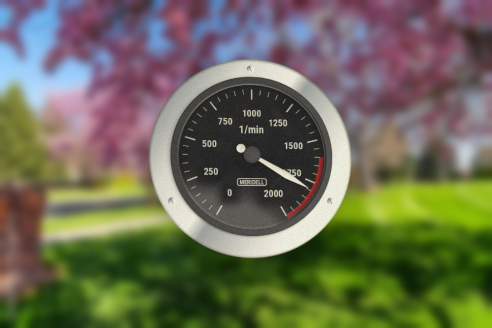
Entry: 1800 rpm
